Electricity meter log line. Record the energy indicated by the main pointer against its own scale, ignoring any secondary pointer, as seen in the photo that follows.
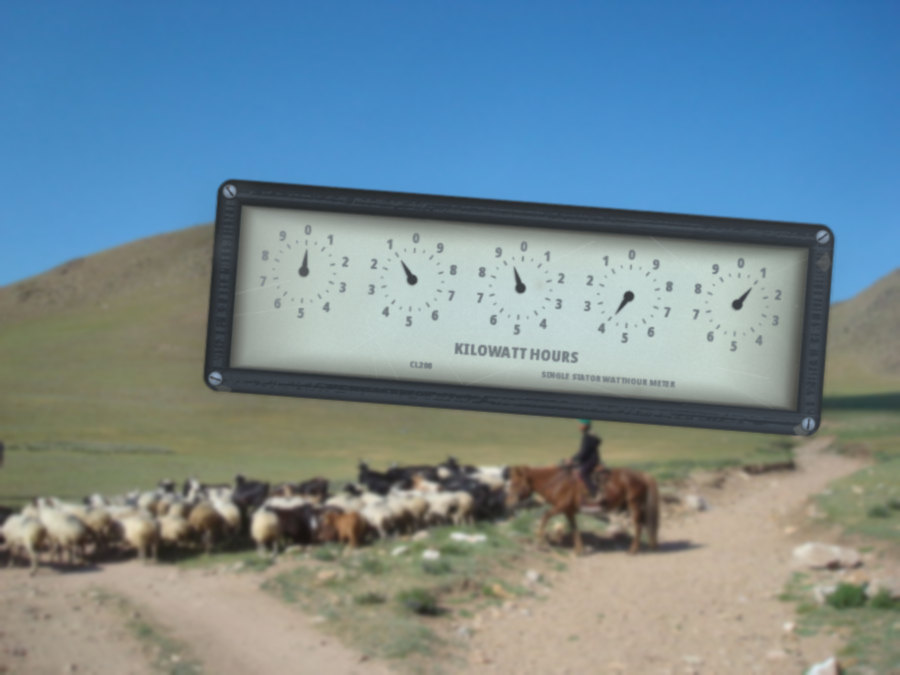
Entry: 941 kWh
